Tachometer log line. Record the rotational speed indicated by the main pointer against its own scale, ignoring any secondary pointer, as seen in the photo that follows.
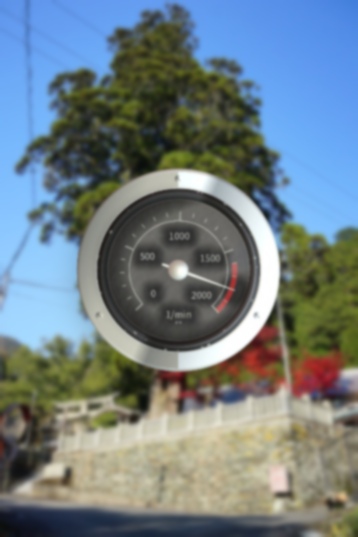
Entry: 1800 rpm
